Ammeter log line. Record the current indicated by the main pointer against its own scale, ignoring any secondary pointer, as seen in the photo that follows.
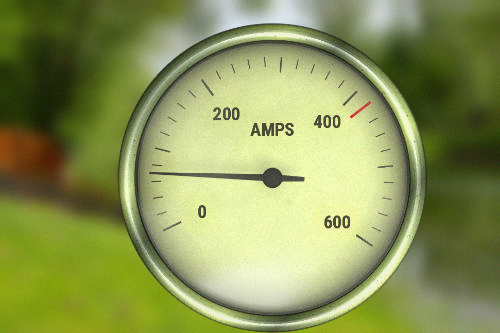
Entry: 70 A
